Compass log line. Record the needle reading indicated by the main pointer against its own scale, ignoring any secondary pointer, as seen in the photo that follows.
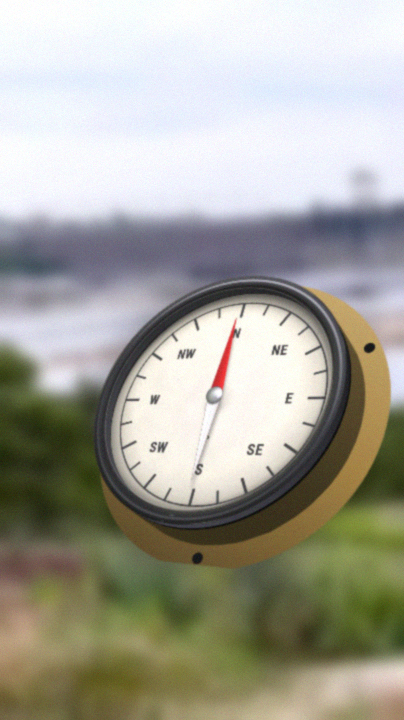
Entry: 0 °
